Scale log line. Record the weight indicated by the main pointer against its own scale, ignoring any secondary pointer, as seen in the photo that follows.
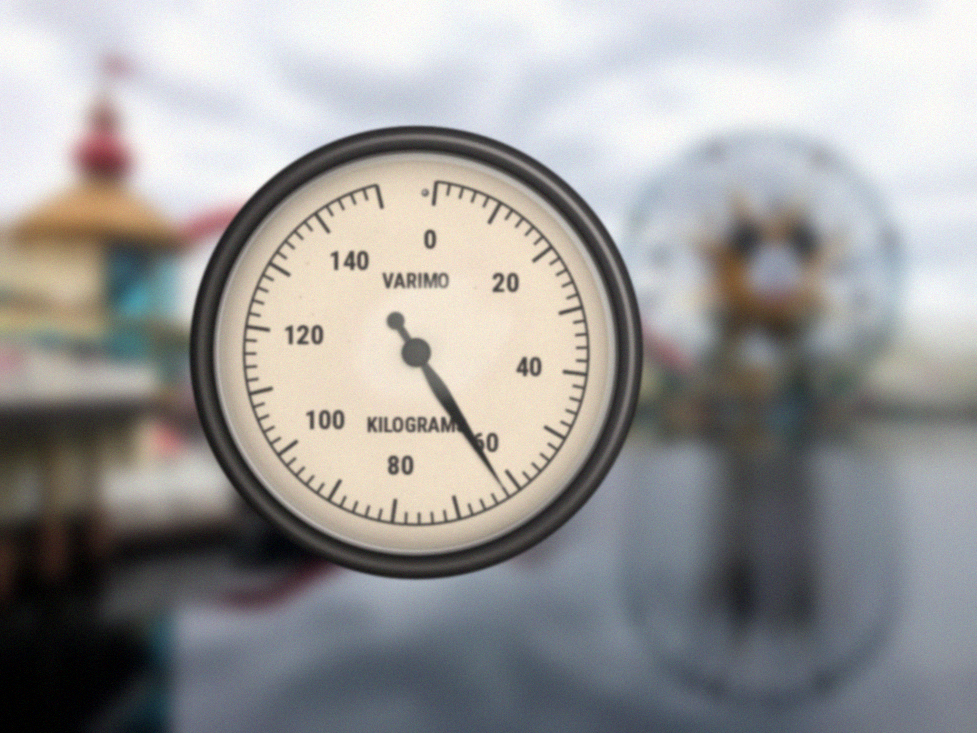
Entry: 62 kg
